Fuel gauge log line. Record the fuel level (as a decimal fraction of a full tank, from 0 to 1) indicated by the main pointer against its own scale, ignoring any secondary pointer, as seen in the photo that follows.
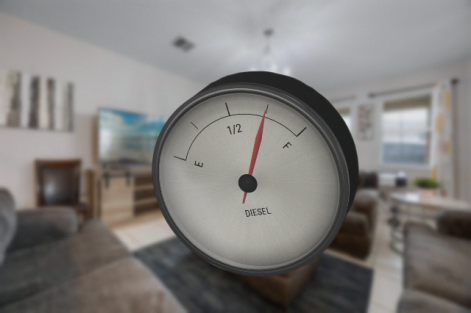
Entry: 0.75
